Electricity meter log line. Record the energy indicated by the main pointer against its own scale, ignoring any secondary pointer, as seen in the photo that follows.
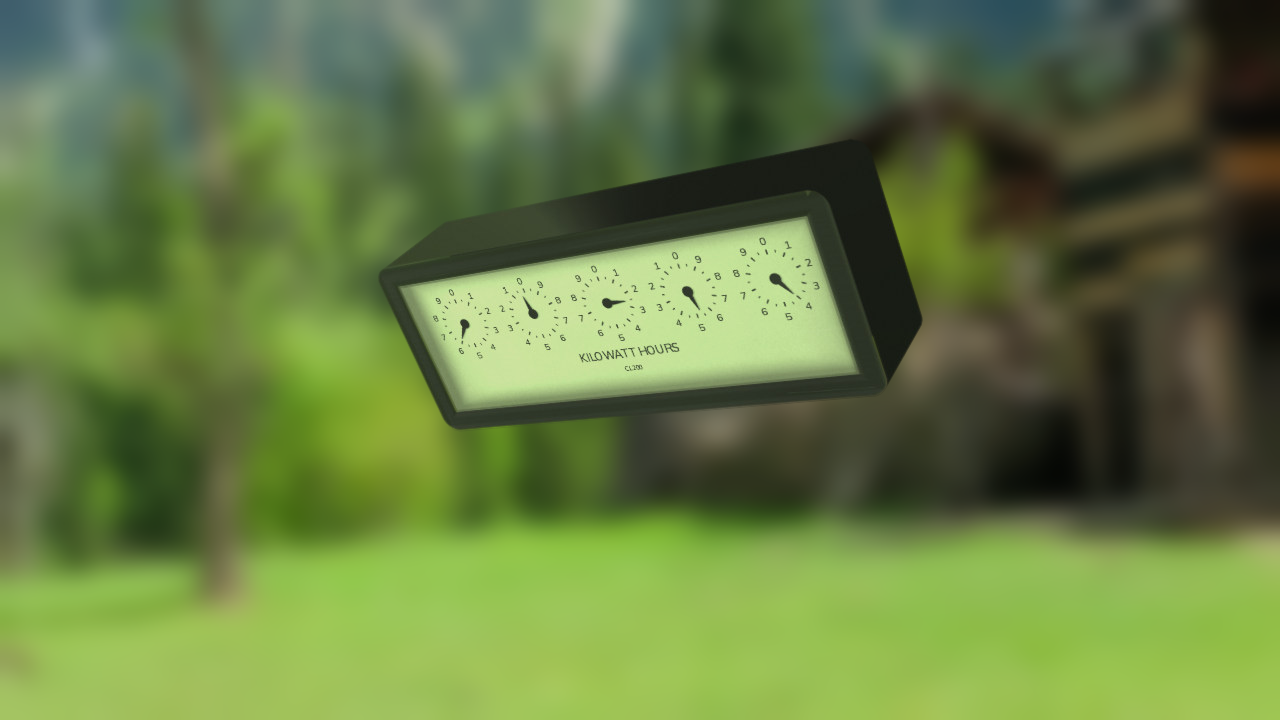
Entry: 60254 kWh
